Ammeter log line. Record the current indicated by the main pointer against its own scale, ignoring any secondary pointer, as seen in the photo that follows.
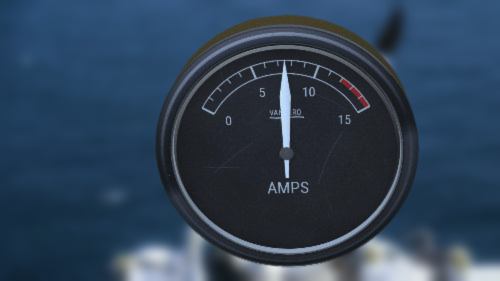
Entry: 7.5 A
